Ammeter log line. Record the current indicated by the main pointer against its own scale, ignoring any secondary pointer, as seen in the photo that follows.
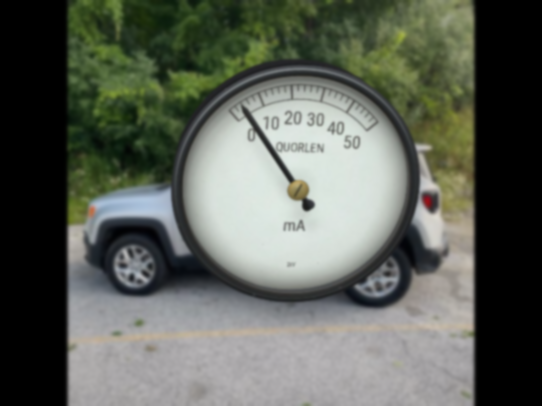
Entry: 4 mA
